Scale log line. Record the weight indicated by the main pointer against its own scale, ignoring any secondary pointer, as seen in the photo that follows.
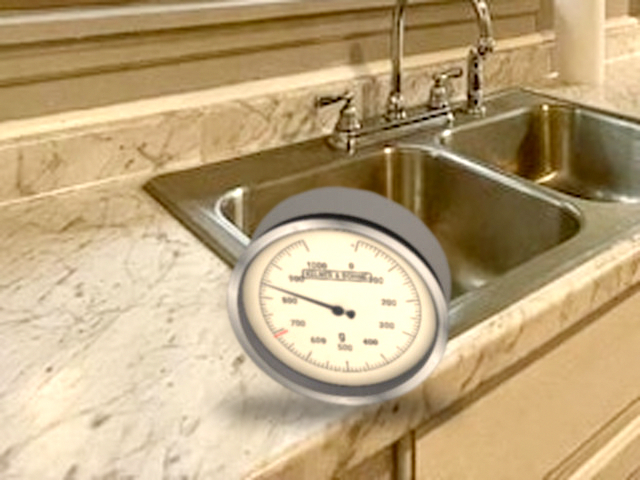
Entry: 850 g
